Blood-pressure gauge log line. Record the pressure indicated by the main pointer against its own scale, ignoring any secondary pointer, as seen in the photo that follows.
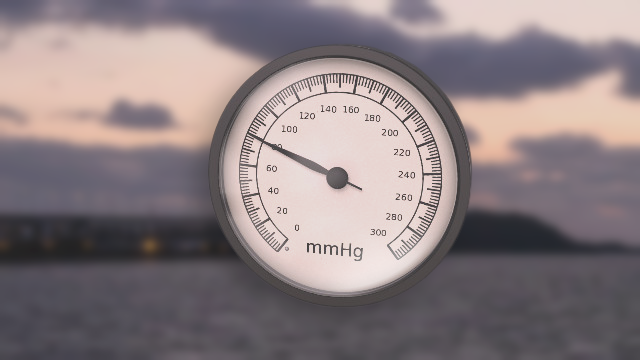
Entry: 80 mmHg
